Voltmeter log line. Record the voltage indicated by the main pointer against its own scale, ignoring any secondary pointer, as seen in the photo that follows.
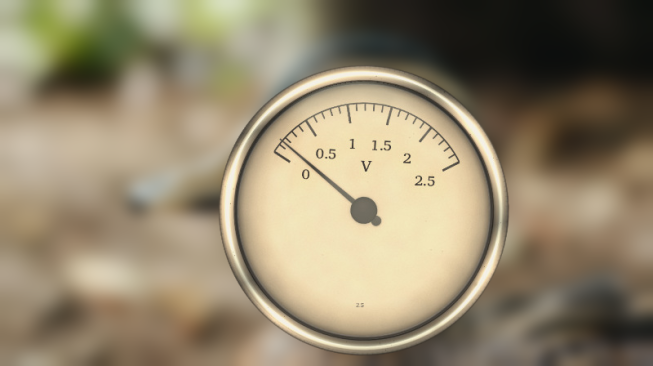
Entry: 0.15 V
